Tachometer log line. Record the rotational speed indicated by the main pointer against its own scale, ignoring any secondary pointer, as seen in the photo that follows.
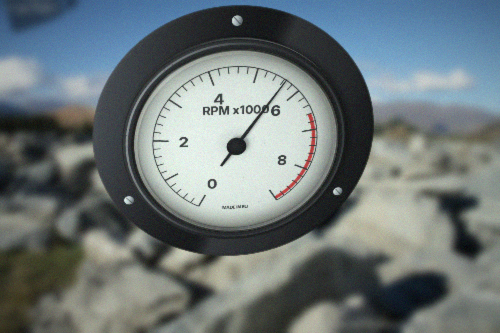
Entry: 5600 rpm
